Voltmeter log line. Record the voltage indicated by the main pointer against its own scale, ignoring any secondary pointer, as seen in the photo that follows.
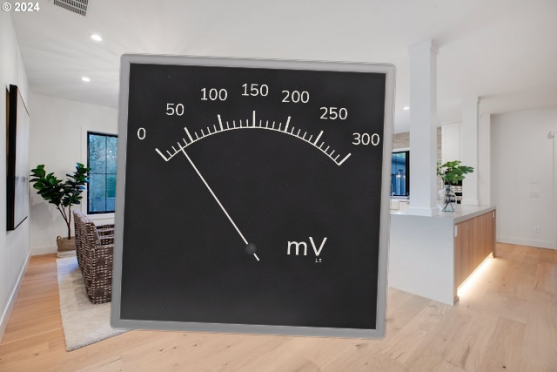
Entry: 30 mV
